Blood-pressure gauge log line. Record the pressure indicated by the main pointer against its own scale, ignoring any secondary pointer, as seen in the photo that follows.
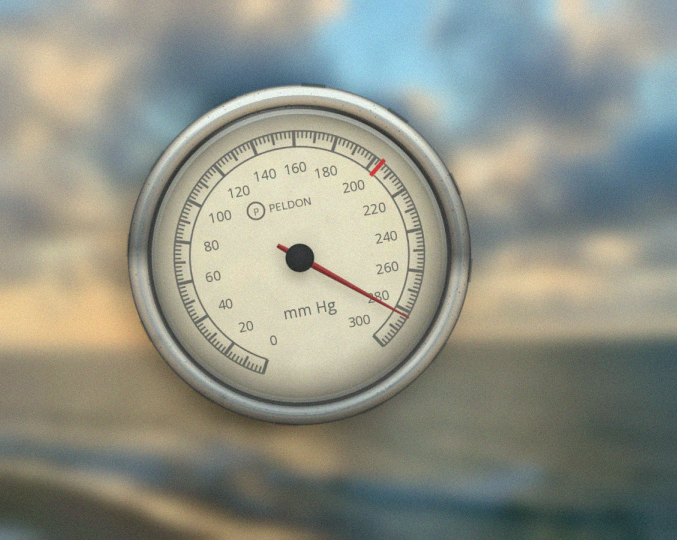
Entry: 282 mmHg
